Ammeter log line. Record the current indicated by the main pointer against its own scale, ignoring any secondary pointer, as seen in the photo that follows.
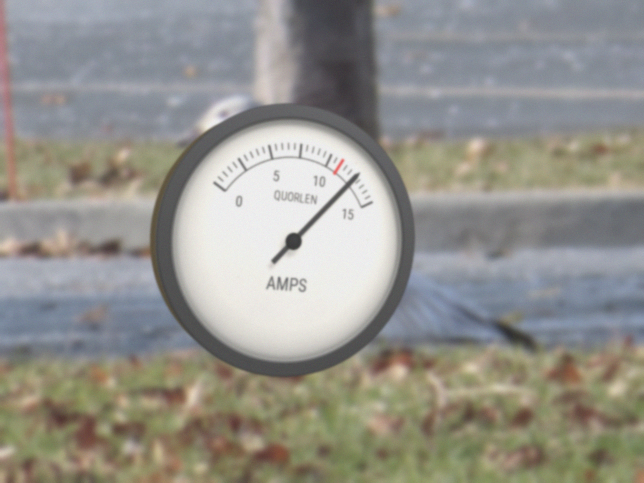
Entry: 12.5 A
